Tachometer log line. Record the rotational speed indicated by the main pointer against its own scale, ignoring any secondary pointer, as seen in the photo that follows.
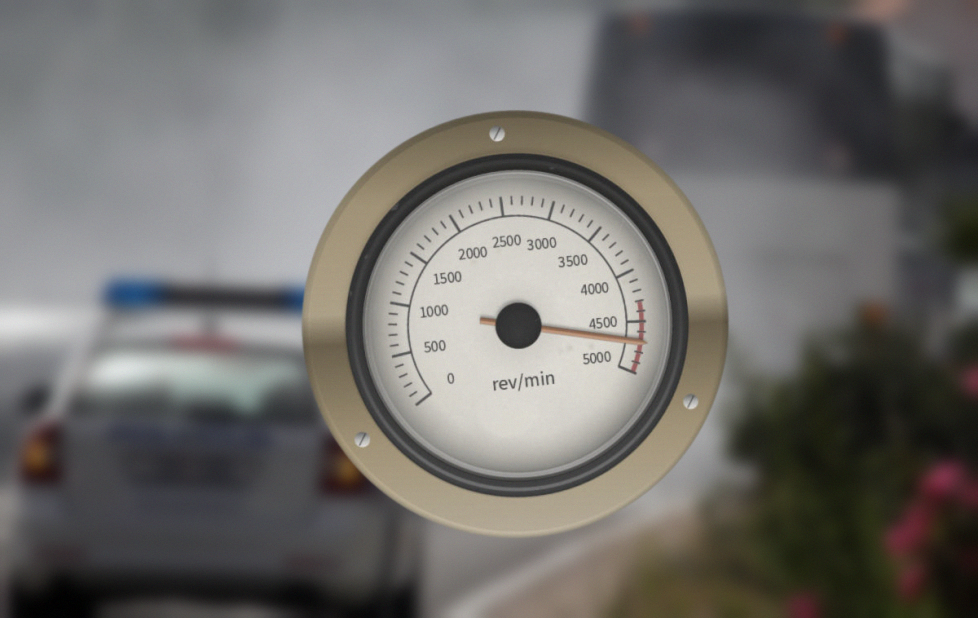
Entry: 4700 rpm
